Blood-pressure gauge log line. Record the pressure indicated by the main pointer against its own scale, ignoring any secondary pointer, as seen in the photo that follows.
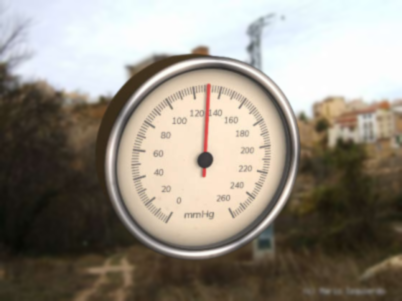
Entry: 130 mmHg
